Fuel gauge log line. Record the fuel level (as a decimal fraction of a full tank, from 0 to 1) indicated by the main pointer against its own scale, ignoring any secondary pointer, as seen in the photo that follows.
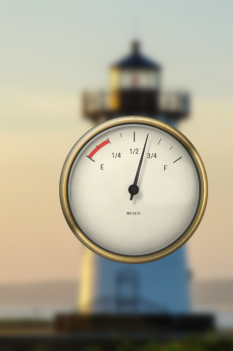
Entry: 0.625
